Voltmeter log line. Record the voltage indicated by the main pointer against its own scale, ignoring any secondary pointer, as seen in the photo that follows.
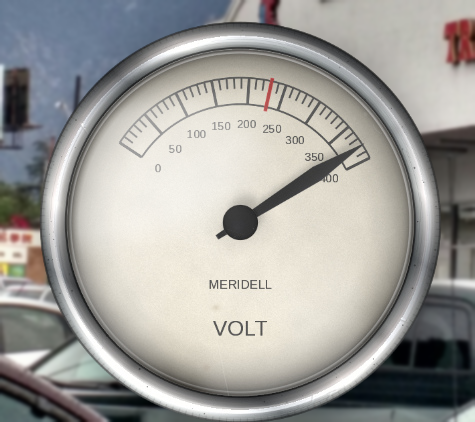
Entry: 380 V
